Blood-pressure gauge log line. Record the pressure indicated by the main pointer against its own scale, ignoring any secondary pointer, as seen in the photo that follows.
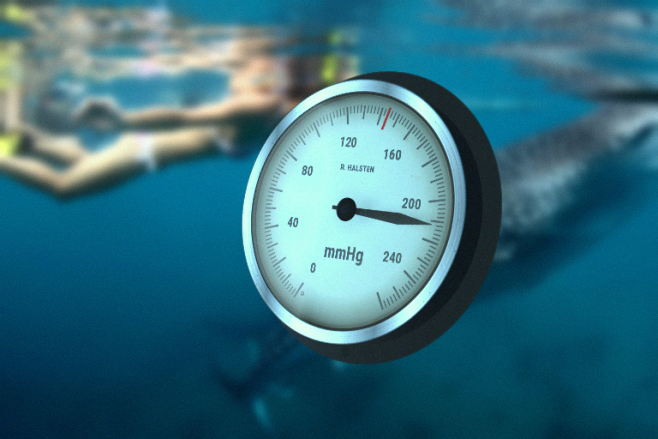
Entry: 212 mmHg
